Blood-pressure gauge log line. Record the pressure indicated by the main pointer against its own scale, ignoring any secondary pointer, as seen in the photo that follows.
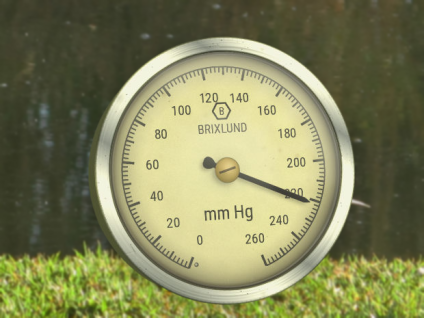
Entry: 222 mmHg
